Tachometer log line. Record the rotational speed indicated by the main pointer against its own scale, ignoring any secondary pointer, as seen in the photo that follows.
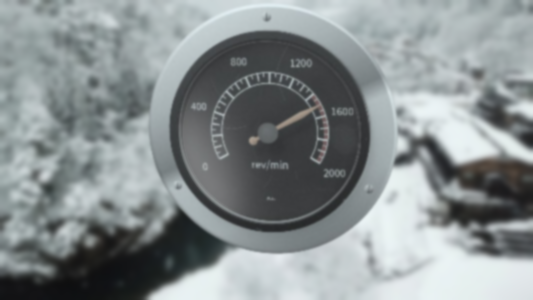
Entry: 1500 rpm
